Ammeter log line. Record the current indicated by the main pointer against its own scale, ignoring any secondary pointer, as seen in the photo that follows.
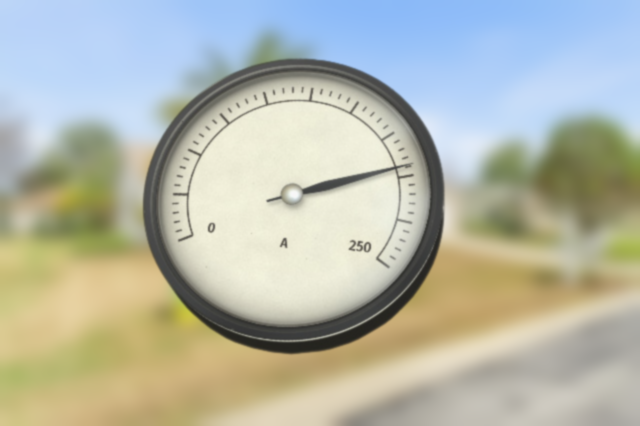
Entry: 195 A
